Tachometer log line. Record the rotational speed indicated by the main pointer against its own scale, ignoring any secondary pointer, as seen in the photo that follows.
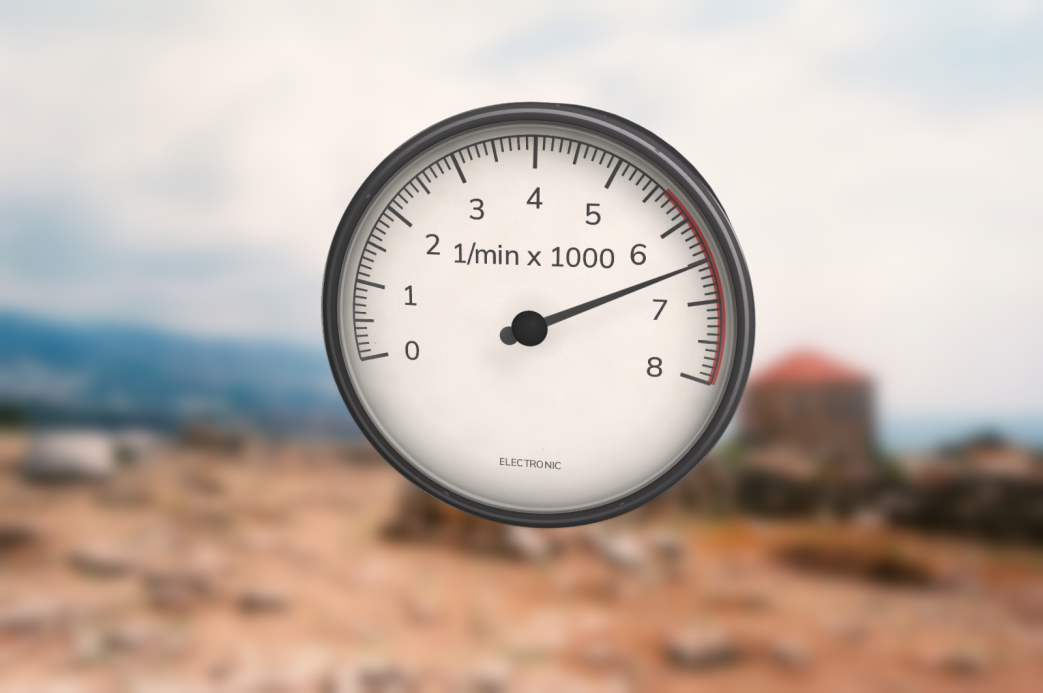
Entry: 6500 rpm
